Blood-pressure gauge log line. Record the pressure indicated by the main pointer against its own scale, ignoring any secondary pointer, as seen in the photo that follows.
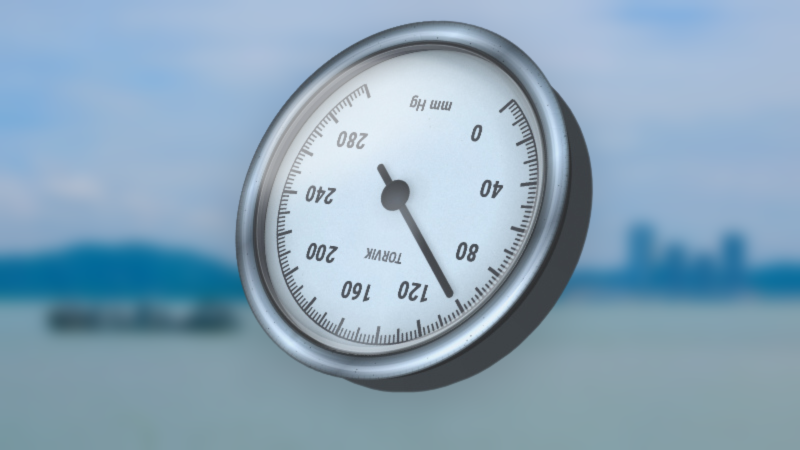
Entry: 100 mmHg
